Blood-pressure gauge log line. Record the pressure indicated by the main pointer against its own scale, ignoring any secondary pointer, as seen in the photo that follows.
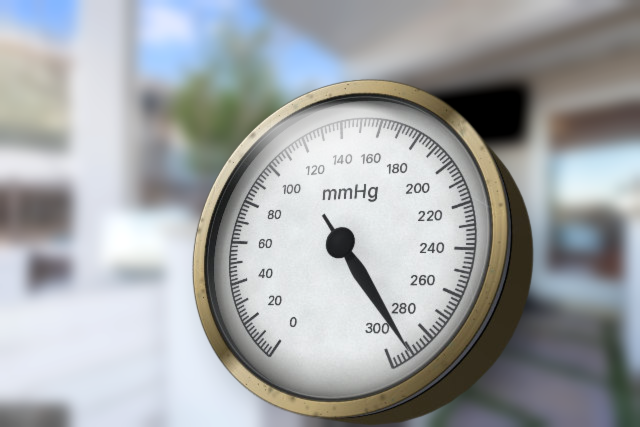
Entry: 290 mmHg
